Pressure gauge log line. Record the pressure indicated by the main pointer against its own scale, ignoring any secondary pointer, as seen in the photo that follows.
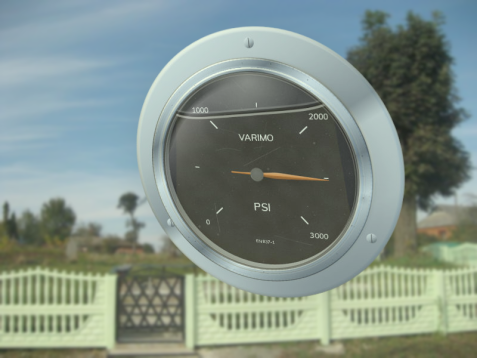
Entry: 2500 psi
